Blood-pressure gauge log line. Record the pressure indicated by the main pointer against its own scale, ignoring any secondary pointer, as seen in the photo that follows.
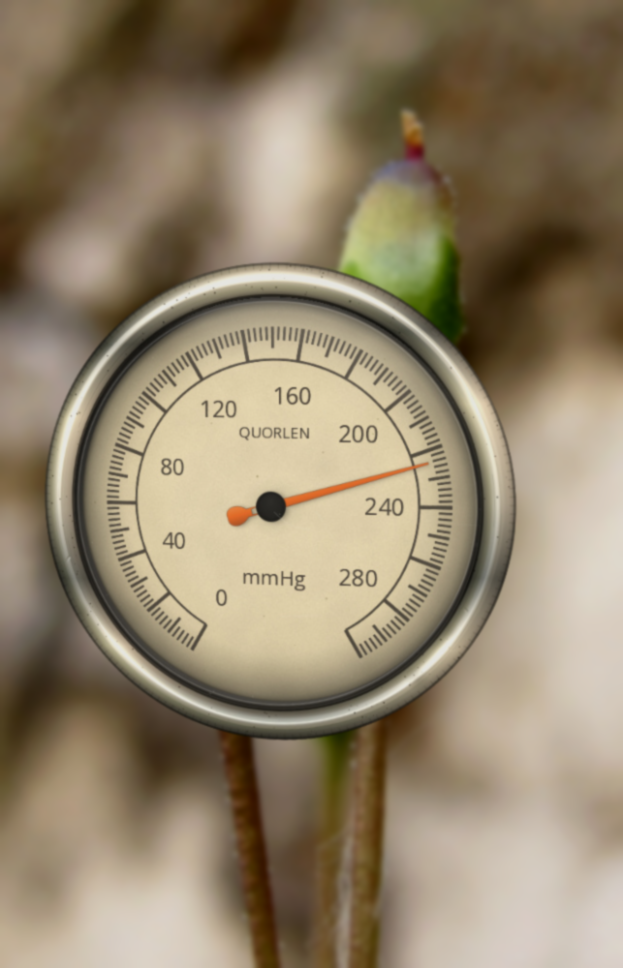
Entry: 224 mmHg
